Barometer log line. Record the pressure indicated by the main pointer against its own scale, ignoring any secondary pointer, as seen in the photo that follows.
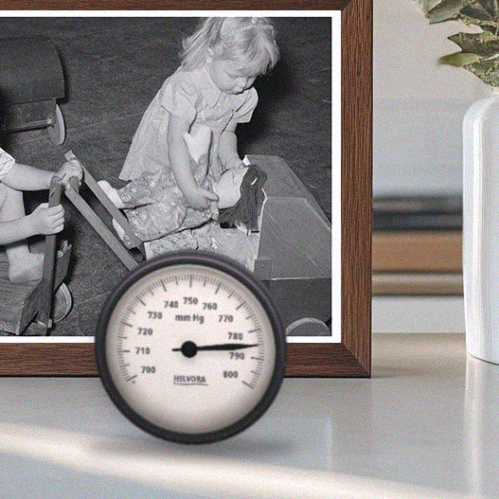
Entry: 785 mmHg
